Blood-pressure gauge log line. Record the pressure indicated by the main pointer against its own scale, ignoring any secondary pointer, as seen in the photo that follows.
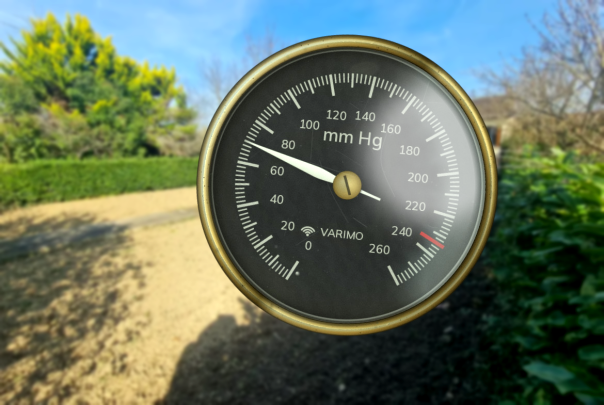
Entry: 70 mmHg
